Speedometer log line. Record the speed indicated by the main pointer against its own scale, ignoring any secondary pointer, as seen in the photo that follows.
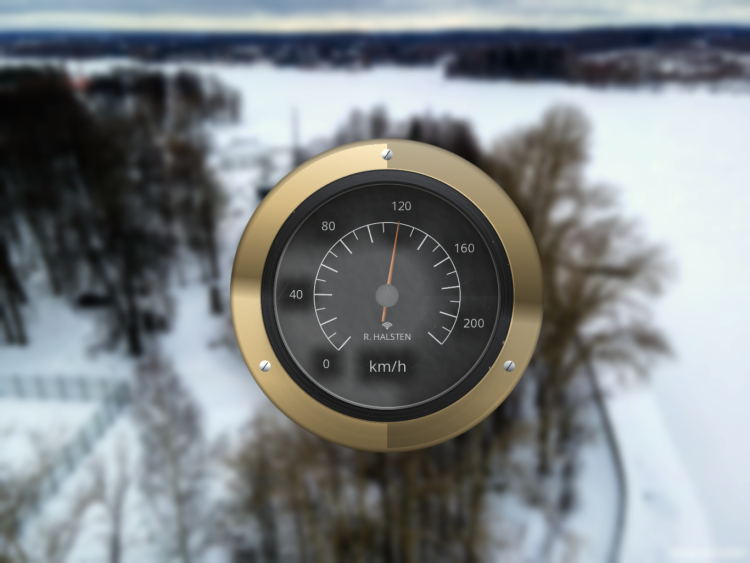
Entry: 120 km/h
